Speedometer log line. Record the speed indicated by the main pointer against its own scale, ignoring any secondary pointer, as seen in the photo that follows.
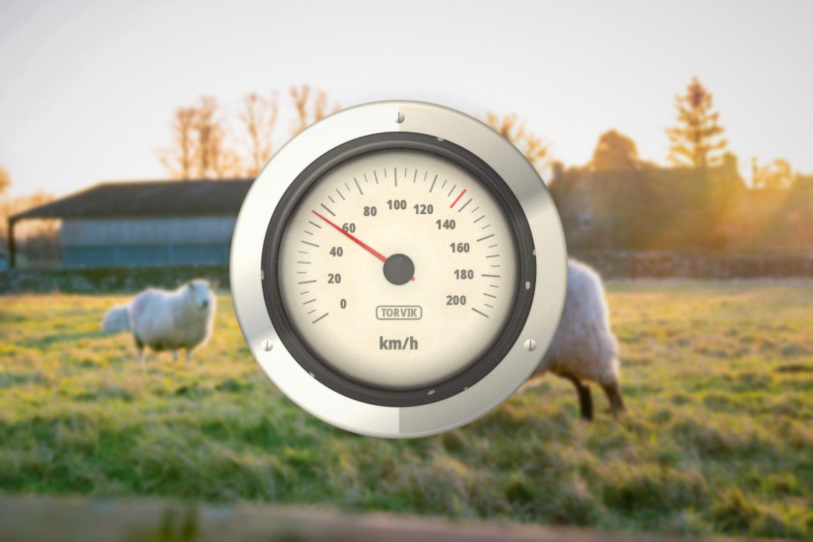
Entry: 55 km/h
